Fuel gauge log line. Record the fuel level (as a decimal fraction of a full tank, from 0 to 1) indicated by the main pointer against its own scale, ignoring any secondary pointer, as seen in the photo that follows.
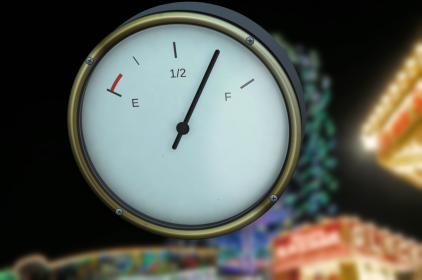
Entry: 0.75
